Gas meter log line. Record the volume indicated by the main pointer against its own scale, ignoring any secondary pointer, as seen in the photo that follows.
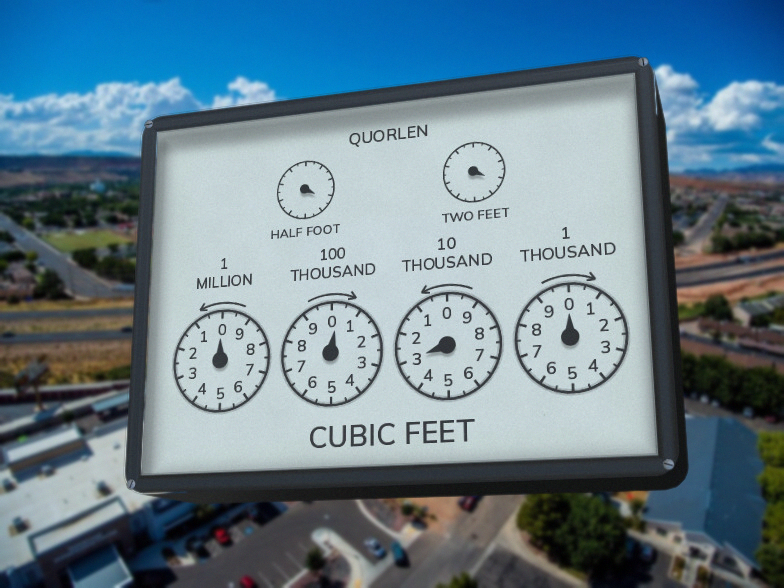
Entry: 3000 ft³
